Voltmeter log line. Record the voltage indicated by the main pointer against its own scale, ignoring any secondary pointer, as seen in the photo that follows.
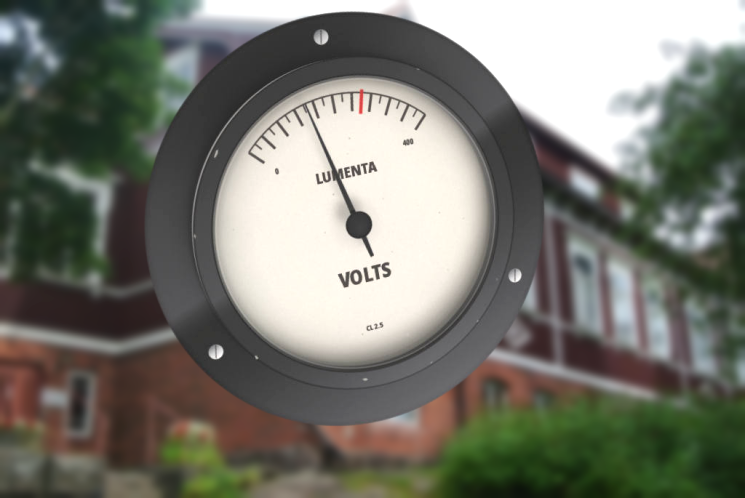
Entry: 140 V
